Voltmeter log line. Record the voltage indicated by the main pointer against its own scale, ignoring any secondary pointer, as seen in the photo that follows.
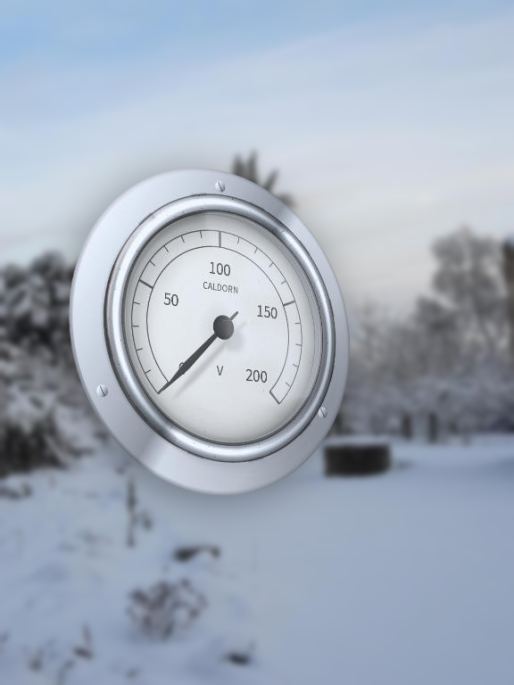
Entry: 0 V
